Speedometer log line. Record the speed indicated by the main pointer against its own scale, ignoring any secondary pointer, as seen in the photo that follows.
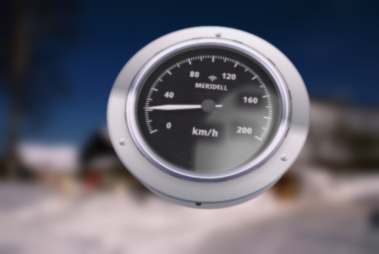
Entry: 20 km/h
